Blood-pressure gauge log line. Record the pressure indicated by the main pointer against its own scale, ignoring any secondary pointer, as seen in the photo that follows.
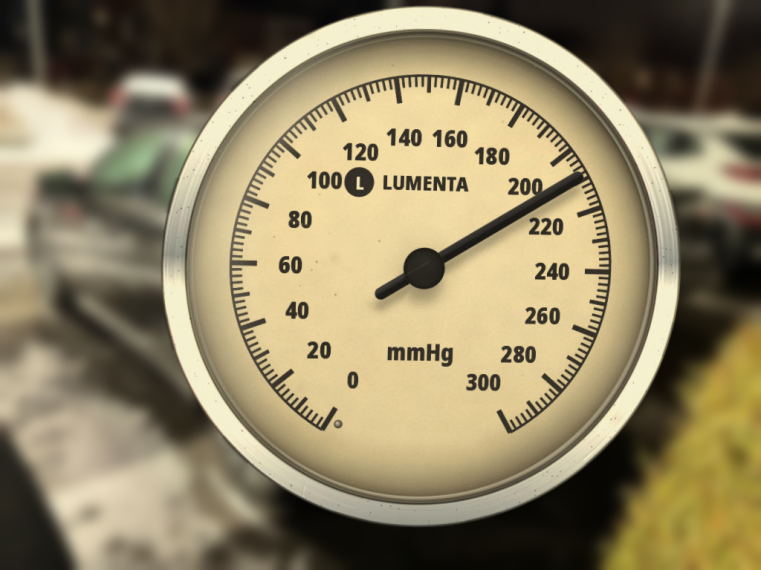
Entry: 208 mmHg
